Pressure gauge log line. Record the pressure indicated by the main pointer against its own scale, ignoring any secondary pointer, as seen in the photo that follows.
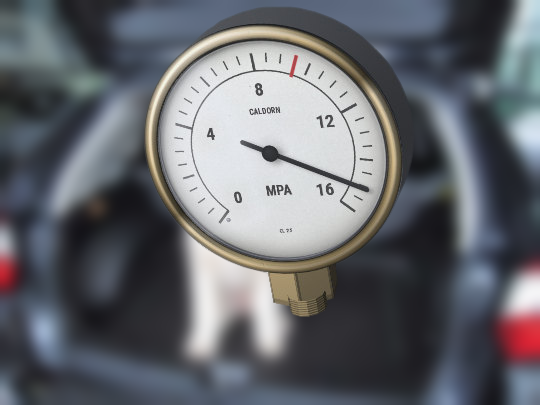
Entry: 15 MPa
